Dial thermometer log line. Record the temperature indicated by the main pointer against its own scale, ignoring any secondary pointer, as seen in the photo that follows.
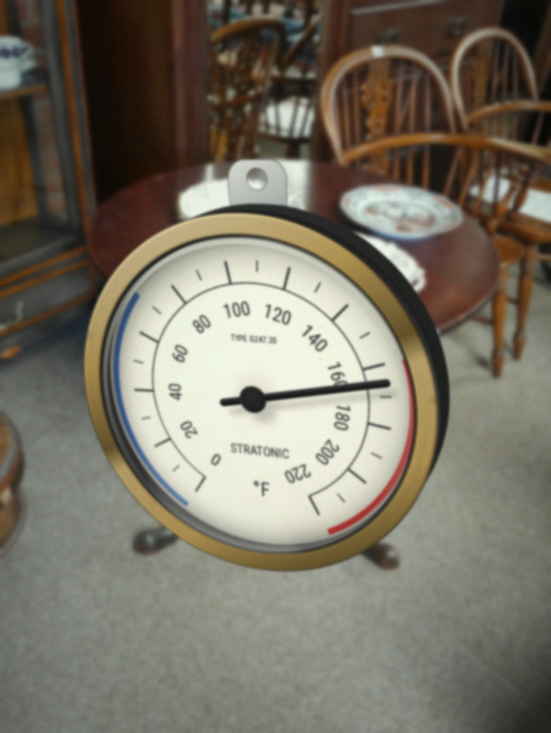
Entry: 165 °F
